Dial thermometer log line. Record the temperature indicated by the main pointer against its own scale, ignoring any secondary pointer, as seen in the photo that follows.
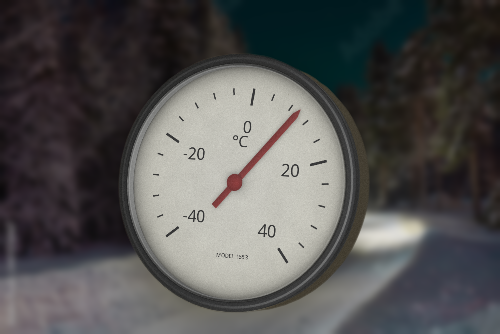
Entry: 10 °C
